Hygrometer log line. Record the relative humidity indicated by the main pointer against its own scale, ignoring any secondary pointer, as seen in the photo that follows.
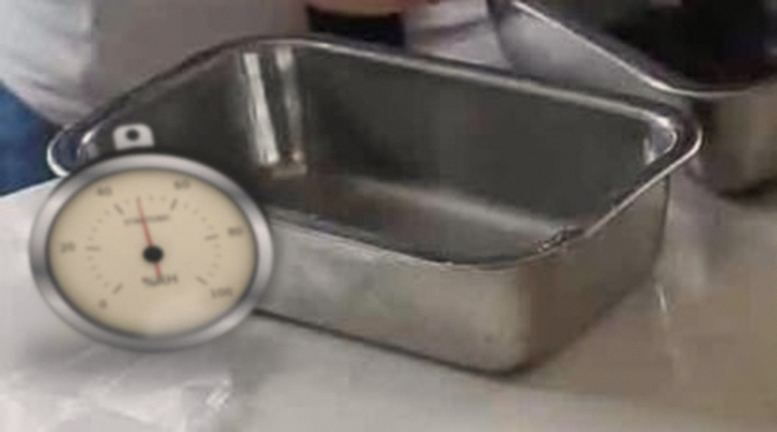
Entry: 48 %
